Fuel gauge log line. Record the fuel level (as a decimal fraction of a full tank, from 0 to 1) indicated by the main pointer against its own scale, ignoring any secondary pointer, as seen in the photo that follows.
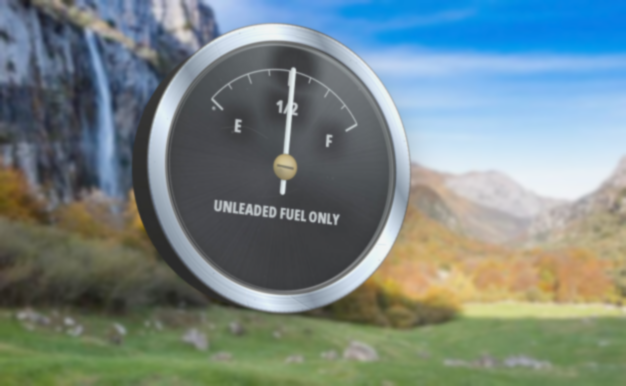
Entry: 0.5
